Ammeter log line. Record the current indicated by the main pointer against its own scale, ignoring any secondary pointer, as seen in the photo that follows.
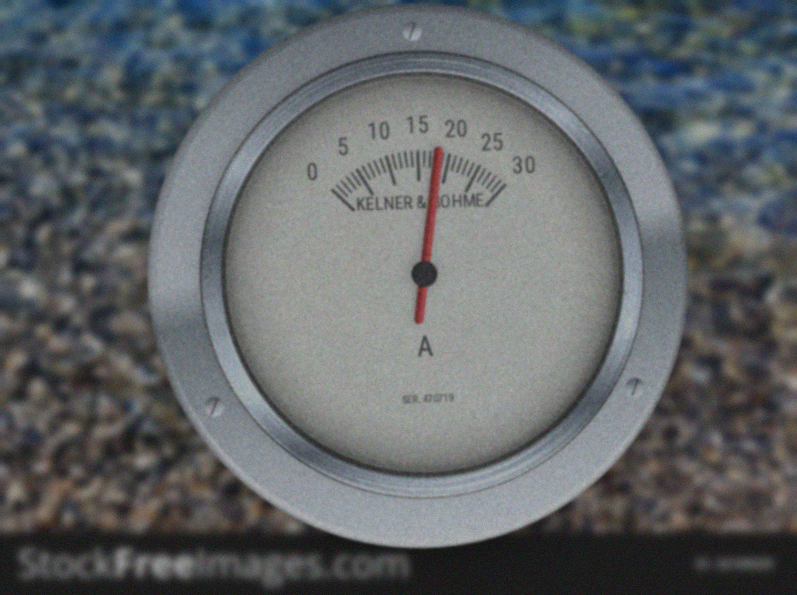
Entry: 18 A
